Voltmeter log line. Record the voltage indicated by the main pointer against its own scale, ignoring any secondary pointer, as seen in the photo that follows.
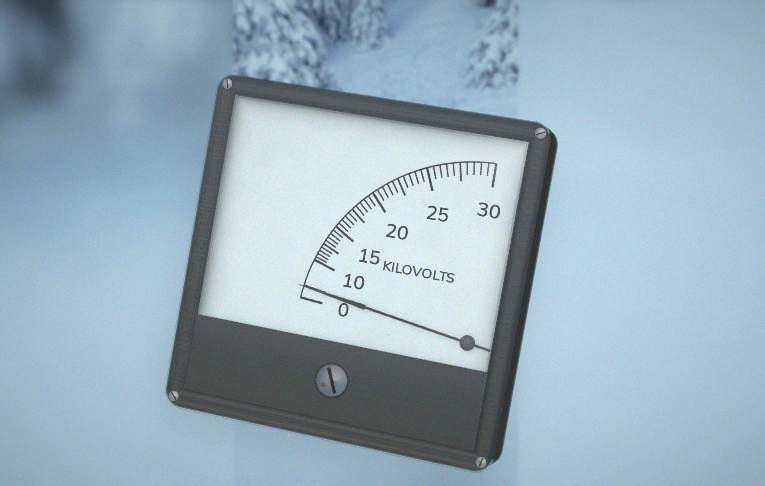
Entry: 5 kV
